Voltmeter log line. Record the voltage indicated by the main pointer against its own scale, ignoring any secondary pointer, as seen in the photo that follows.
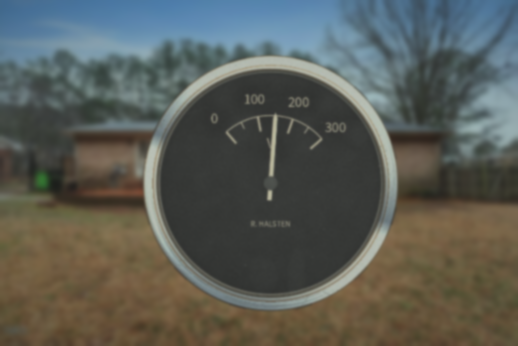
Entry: 150 V
